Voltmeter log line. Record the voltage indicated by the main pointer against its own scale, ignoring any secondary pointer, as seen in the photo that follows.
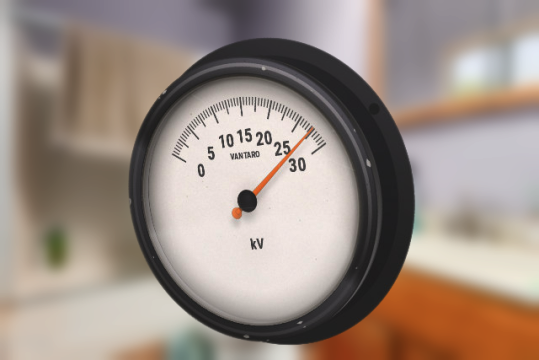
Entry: 27.5 kV
